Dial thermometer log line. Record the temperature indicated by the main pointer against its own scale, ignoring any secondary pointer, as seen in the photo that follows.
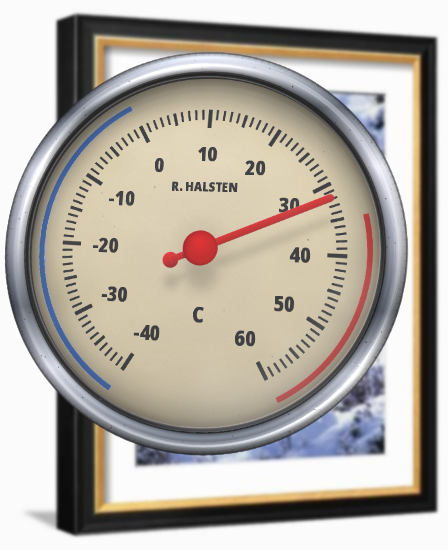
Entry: 32 °C
